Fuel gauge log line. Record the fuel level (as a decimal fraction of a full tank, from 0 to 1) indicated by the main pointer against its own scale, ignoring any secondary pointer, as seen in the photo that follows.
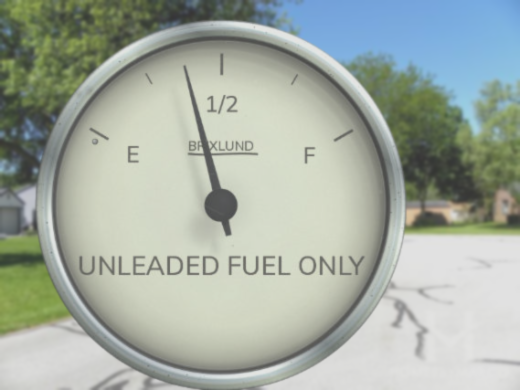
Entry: 0.375
